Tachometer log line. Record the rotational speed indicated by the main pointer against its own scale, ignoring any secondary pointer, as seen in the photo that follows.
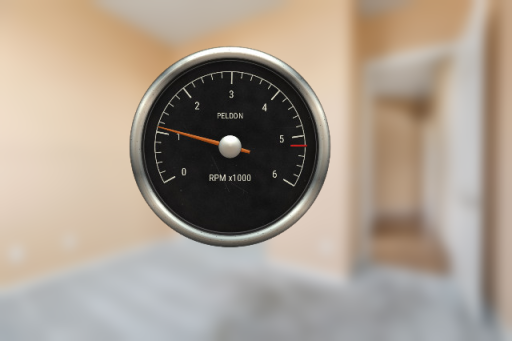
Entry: 1100 rpm
